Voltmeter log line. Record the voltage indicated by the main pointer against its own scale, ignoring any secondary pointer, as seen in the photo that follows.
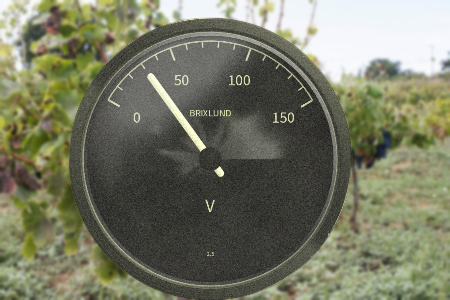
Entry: 30 V
